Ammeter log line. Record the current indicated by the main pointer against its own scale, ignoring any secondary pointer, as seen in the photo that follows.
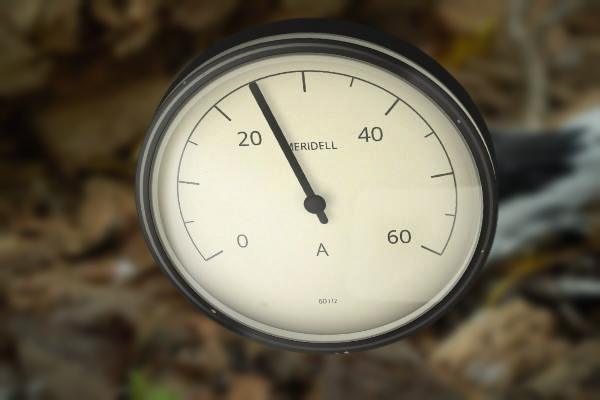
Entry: 25 A
